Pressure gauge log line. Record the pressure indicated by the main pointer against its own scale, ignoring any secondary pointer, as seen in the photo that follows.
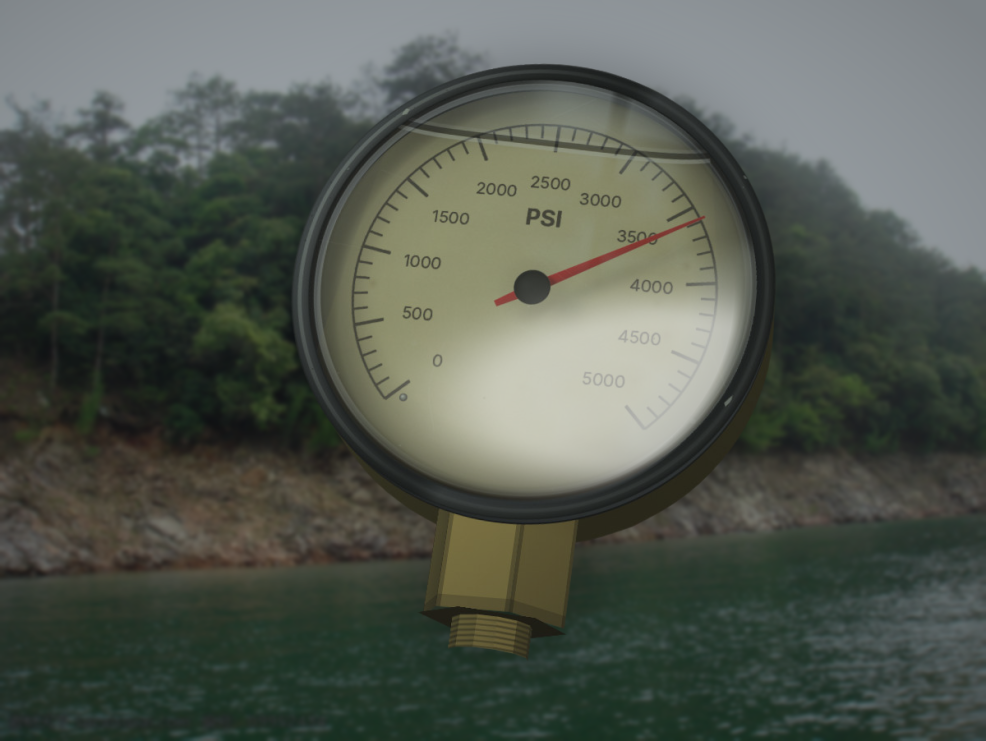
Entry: 3600 psi
